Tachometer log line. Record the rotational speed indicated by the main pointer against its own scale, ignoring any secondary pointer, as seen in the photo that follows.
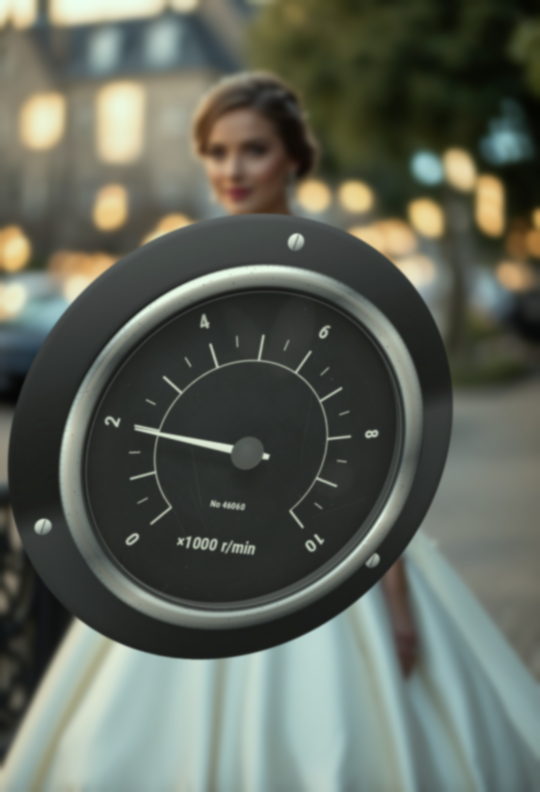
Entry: 2000 rpm
